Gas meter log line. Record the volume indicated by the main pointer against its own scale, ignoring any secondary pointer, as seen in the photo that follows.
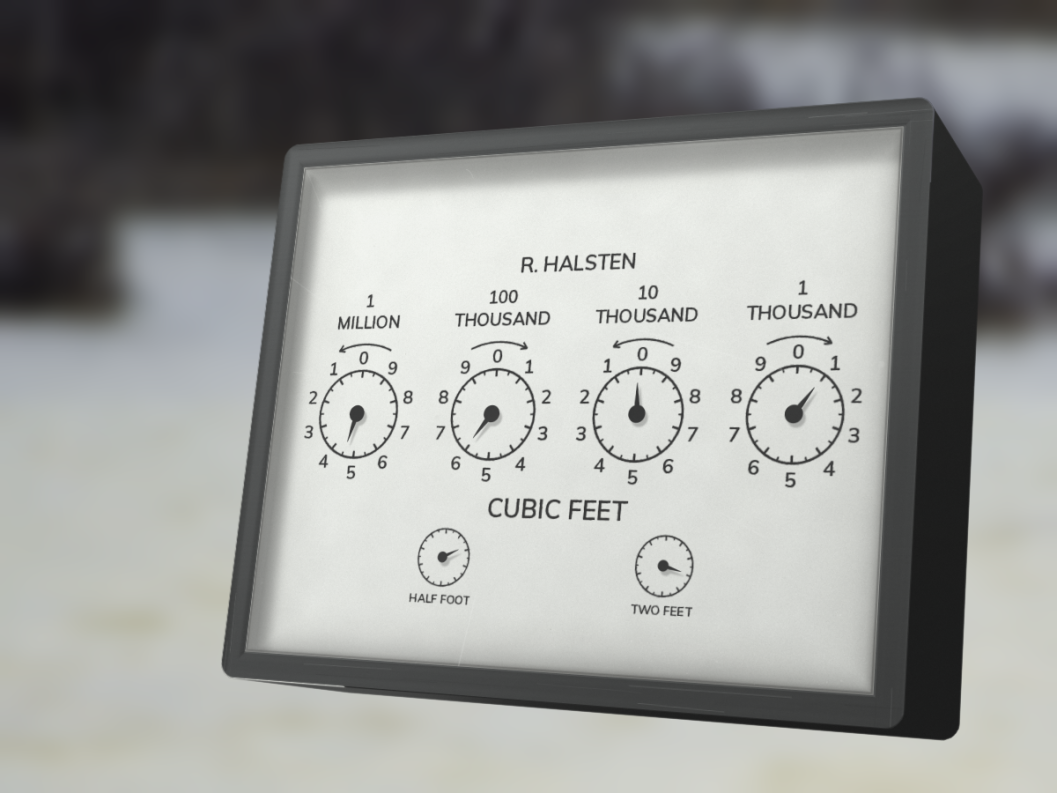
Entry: 460100 ft³
